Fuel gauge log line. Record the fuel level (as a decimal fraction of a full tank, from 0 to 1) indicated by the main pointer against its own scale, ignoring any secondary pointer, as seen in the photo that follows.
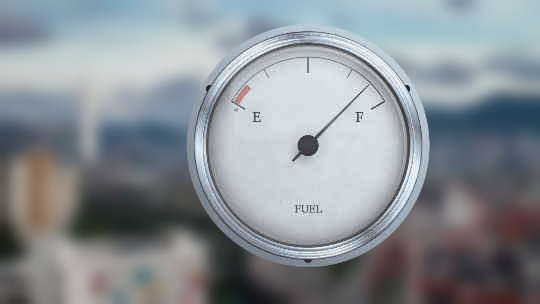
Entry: 0.875
